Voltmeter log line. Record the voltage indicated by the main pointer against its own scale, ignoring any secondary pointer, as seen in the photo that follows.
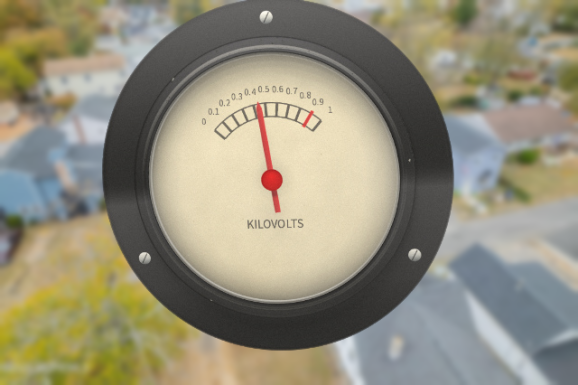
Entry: 0.45 kV
